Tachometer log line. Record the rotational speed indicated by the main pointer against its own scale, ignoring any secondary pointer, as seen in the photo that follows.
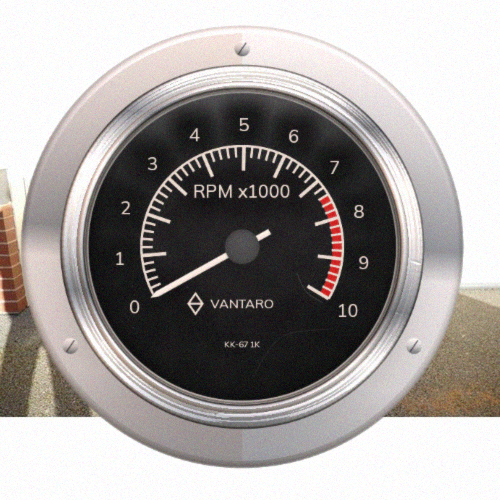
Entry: 0 rpm
